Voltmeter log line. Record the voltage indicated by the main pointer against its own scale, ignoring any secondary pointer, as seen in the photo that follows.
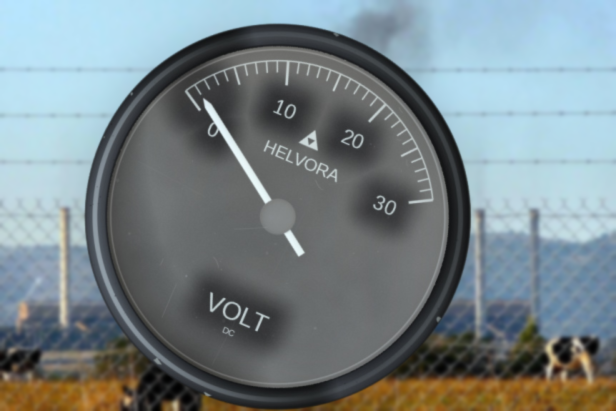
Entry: 1 V
